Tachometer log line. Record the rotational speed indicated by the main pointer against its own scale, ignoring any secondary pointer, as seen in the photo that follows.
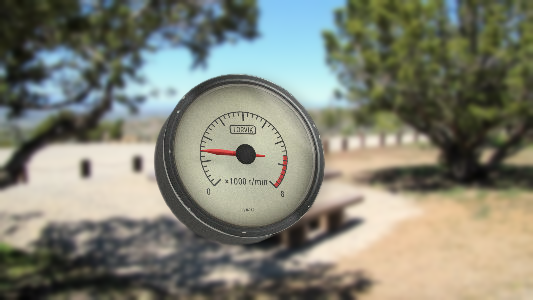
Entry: 1400 rpm
